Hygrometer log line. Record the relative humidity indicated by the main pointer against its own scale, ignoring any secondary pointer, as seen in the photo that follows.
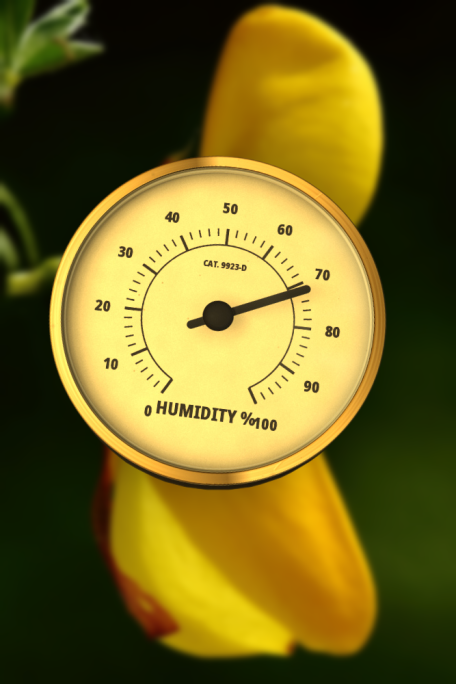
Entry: 72 %
